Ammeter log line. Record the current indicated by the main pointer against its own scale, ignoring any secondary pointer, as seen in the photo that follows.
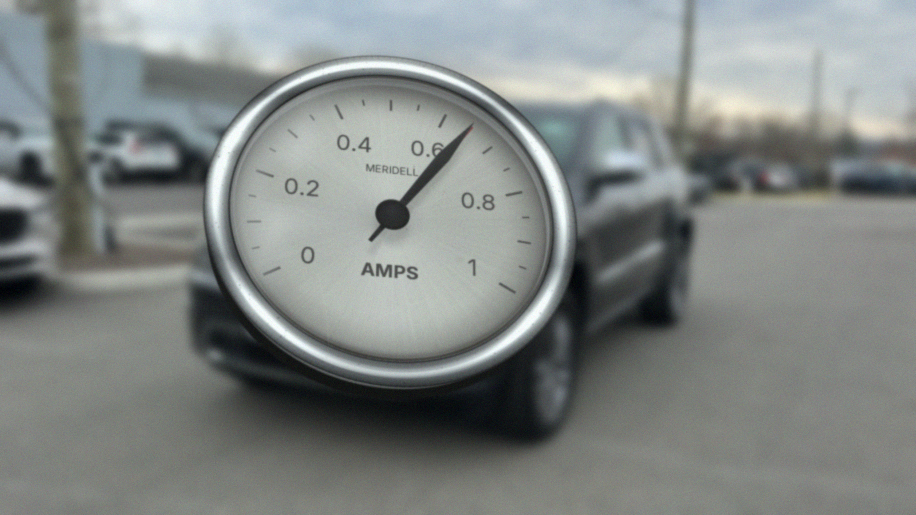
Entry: 0.65 A
